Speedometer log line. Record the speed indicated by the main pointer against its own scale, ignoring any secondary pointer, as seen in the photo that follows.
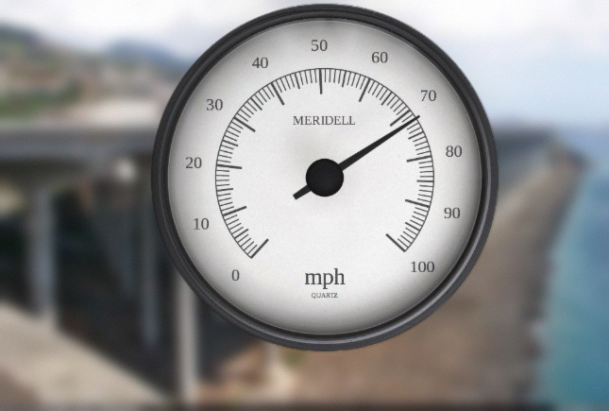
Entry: 72 mph
